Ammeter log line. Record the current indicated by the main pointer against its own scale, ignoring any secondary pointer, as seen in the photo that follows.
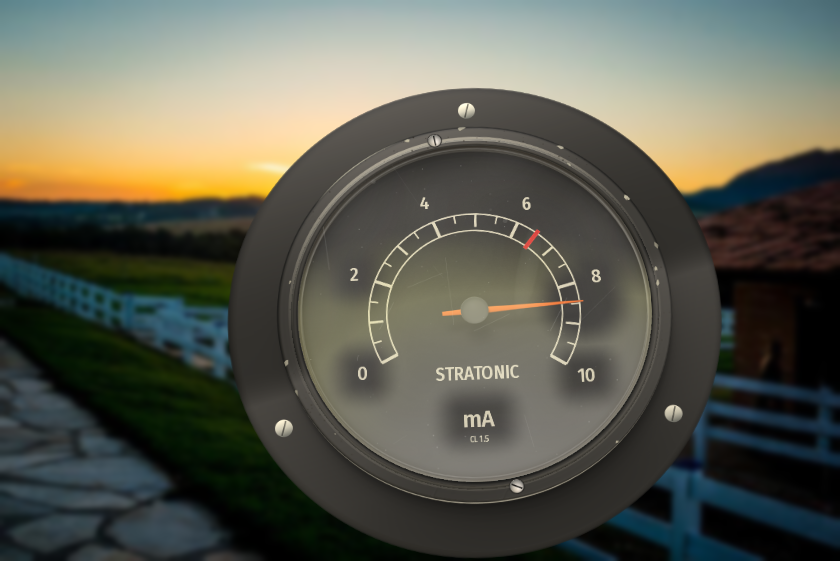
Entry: 8.5 mA
